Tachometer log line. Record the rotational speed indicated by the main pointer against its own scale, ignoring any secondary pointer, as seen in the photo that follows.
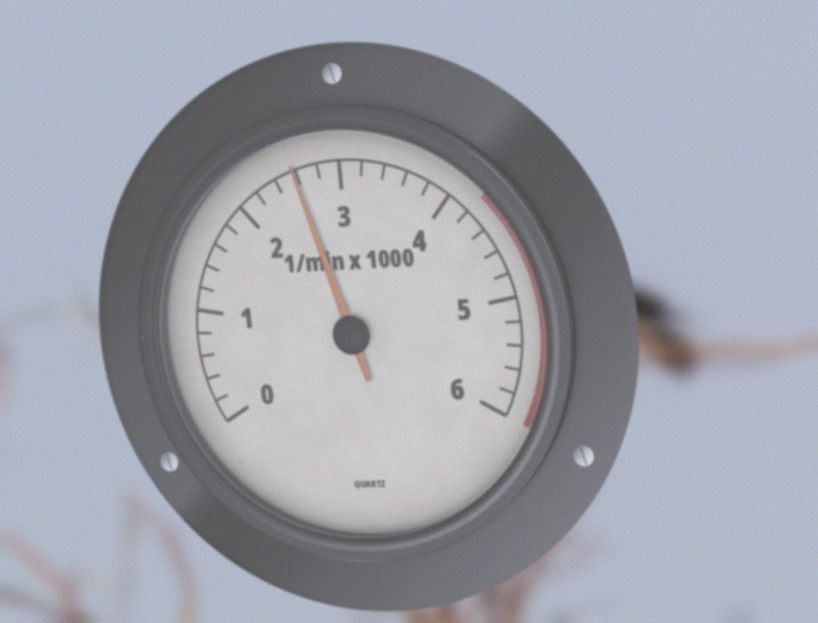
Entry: 2600 rpm
